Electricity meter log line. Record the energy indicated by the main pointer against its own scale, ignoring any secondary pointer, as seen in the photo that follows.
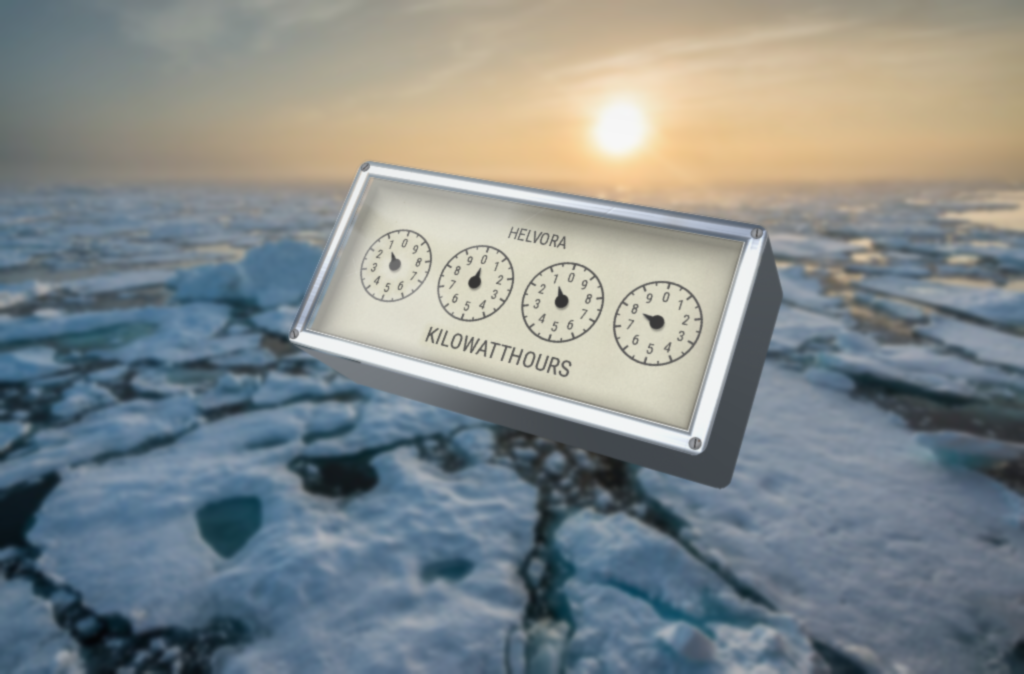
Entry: 1008 kWh
